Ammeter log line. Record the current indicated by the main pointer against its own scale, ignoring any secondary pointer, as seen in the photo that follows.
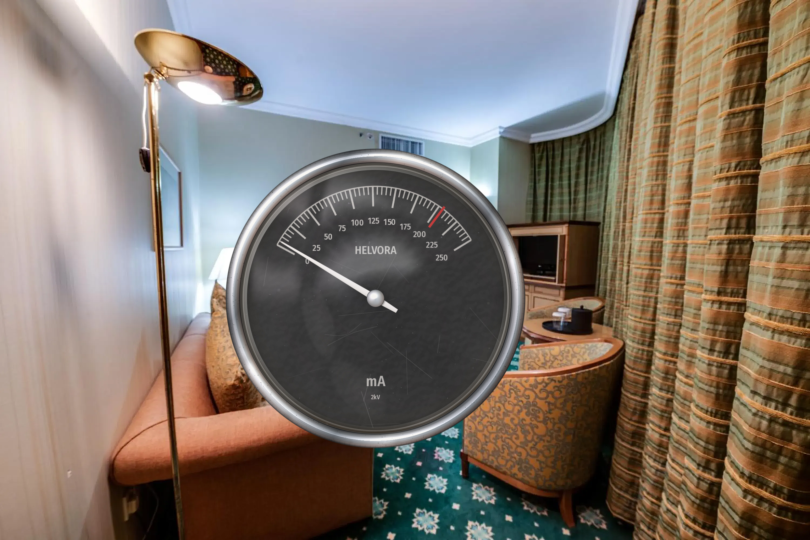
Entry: 5 mA
